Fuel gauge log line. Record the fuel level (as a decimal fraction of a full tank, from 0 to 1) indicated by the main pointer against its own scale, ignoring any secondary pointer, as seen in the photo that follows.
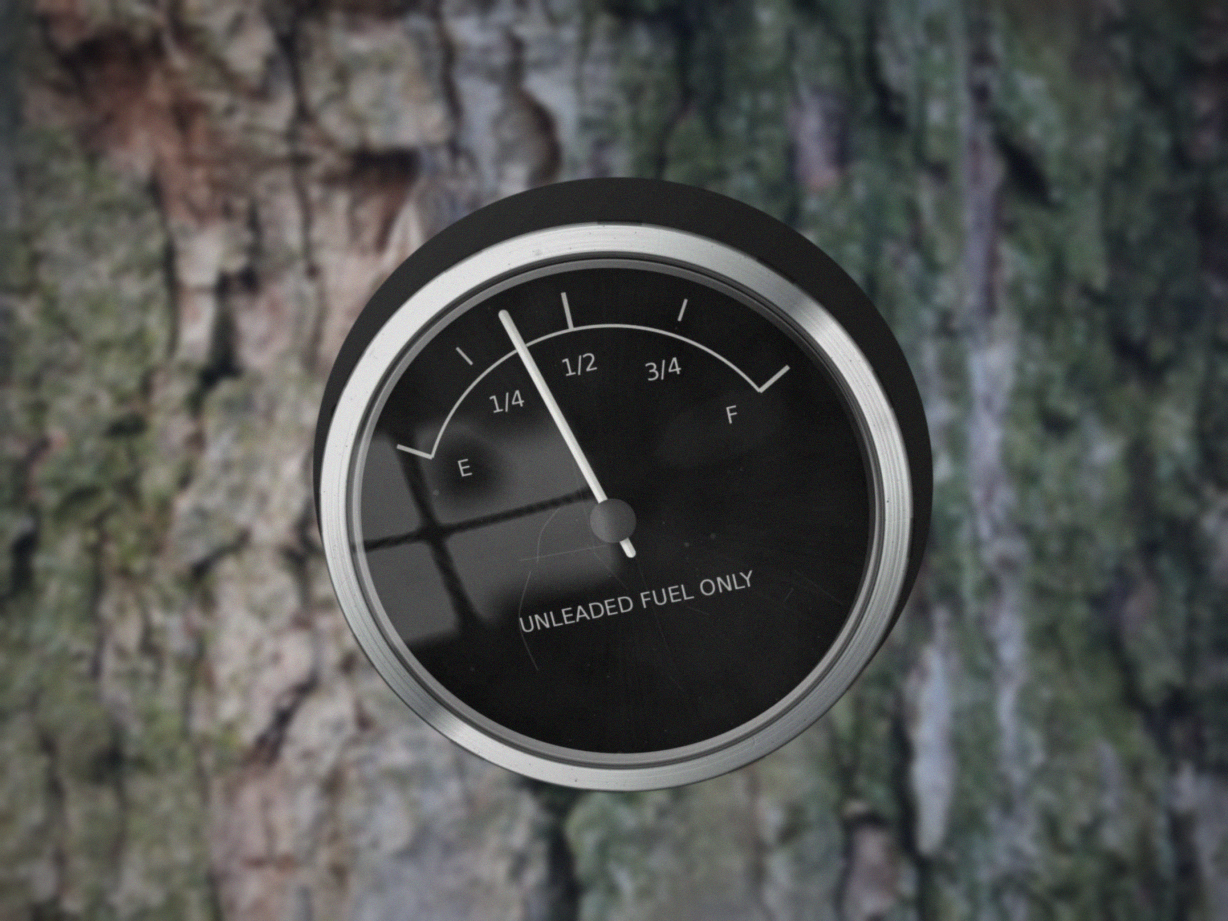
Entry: 0.375
